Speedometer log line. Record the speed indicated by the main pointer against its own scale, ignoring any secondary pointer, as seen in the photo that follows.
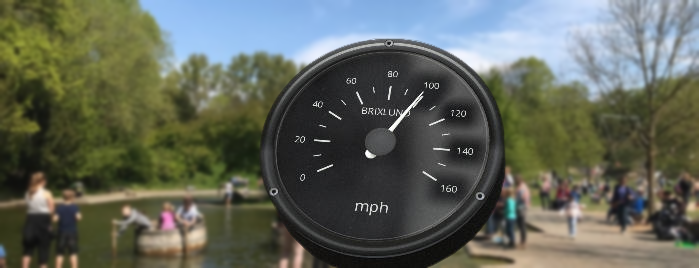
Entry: 100 mph
